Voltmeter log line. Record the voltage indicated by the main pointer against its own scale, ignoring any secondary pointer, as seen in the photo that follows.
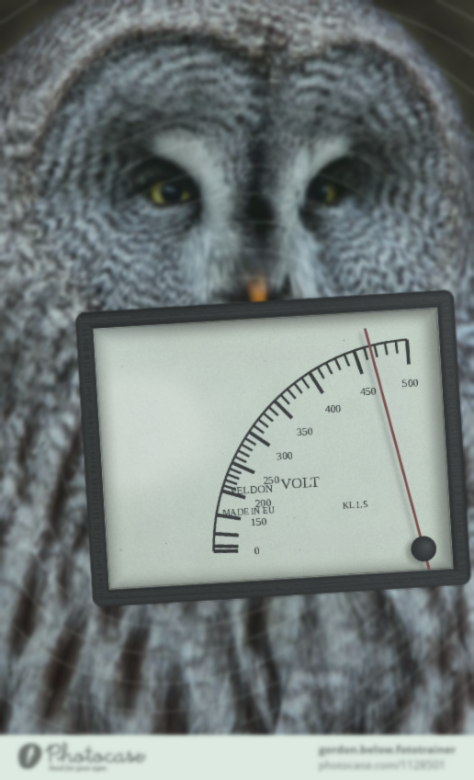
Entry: 465 V
